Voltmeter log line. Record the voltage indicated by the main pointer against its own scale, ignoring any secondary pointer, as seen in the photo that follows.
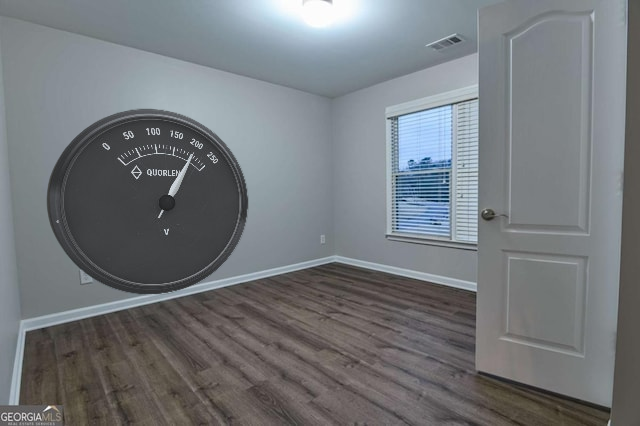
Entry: 200 V
